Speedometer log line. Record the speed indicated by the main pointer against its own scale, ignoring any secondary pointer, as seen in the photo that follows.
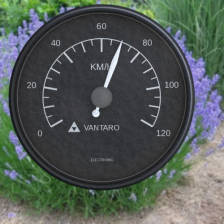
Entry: 70 km/h
